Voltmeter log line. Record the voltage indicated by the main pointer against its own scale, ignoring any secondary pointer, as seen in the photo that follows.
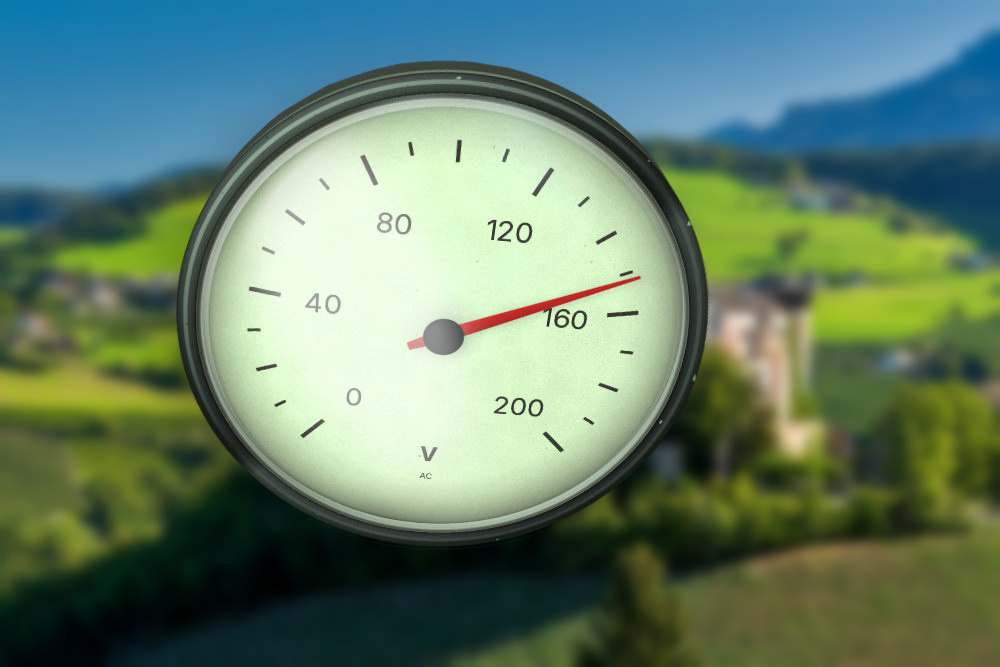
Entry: 150 V
